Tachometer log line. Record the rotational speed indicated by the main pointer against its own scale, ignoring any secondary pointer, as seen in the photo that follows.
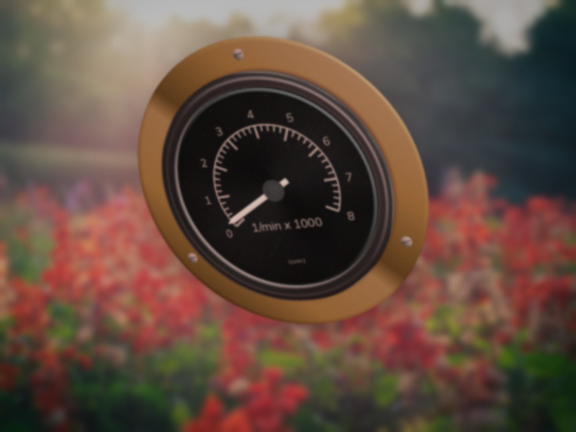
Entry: 200 rpm
